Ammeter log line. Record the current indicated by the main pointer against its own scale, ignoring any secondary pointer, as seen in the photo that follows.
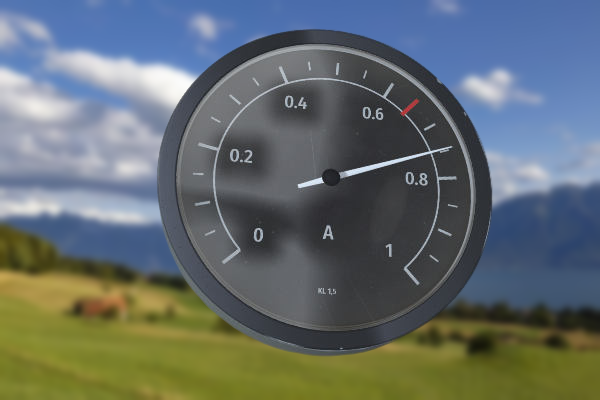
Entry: 0.75 A
